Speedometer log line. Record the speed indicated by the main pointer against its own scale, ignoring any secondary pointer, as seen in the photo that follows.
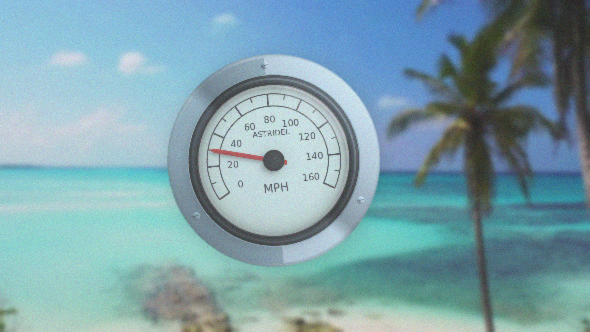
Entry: 30 mph
